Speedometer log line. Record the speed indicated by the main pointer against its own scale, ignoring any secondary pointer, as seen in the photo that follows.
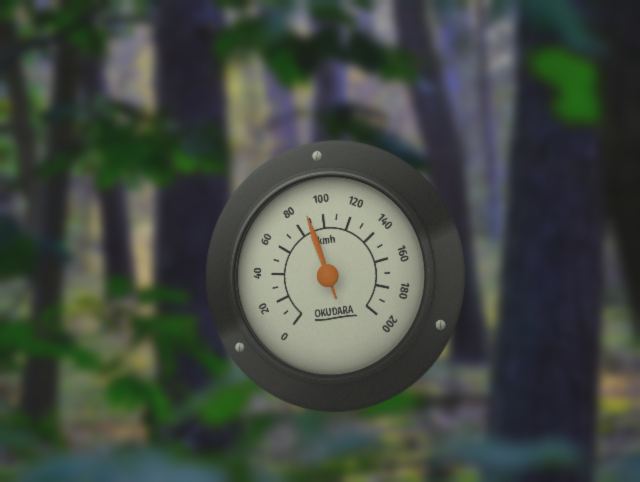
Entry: 90 km/h
